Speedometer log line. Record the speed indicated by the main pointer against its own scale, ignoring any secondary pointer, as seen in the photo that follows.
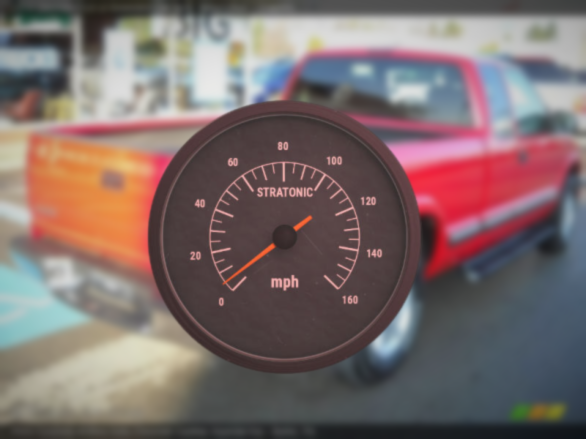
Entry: 5 mph
